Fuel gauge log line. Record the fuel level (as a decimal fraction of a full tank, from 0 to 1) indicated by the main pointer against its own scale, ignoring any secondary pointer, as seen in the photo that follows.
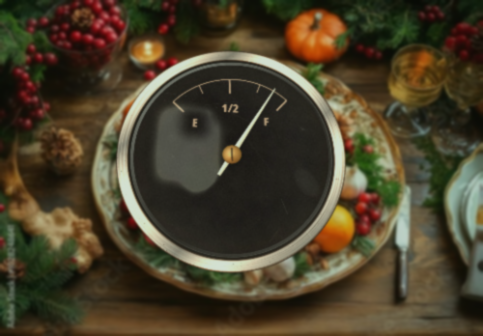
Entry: 0.875
